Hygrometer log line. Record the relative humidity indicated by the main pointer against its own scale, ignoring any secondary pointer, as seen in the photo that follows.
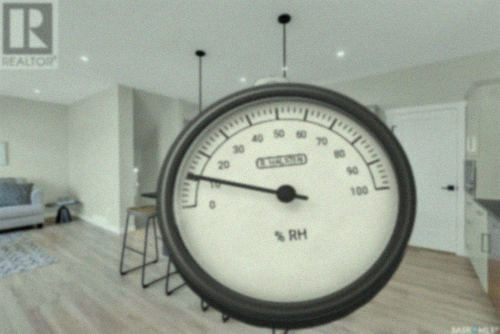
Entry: 10 %
